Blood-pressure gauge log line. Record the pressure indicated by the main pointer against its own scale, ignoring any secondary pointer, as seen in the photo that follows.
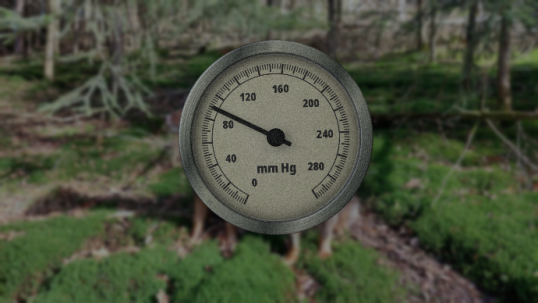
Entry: 90 mmHg
